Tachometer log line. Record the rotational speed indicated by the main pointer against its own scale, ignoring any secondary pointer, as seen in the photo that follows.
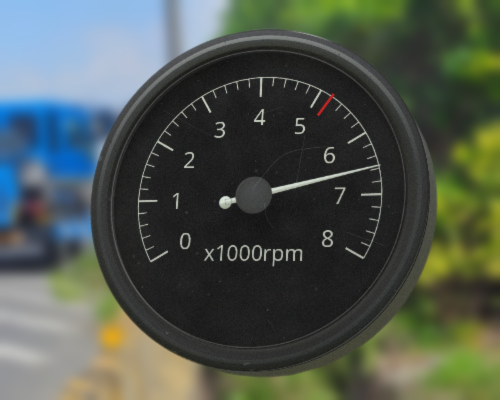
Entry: 6600 rpm
